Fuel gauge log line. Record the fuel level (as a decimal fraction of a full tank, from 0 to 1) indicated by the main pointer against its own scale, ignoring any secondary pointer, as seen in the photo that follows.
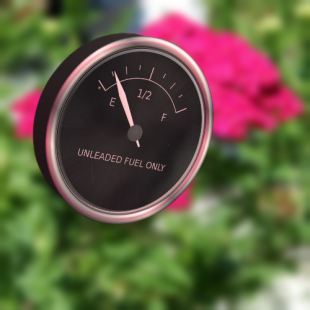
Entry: 0.125
